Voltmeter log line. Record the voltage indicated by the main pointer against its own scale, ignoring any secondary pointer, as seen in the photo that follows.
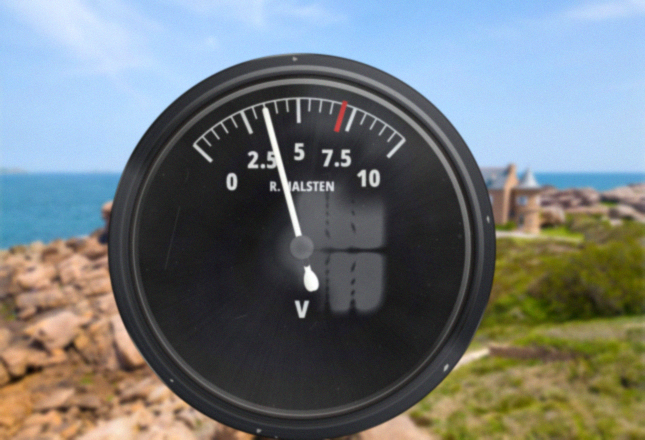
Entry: 3.5 V
